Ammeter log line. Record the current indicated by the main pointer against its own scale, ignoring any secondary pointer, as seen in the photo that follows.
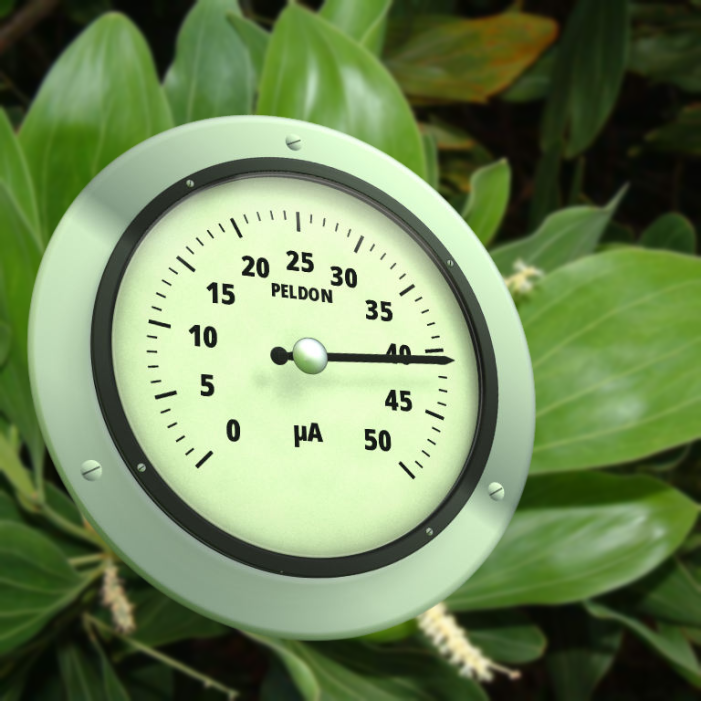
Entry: 41 µA
